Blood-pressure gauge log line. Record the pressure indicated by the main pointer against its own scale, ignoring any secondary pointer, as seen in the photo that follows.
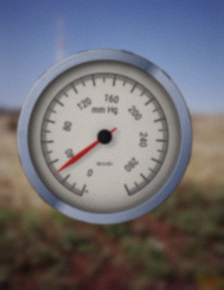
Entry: 30 mmHg
